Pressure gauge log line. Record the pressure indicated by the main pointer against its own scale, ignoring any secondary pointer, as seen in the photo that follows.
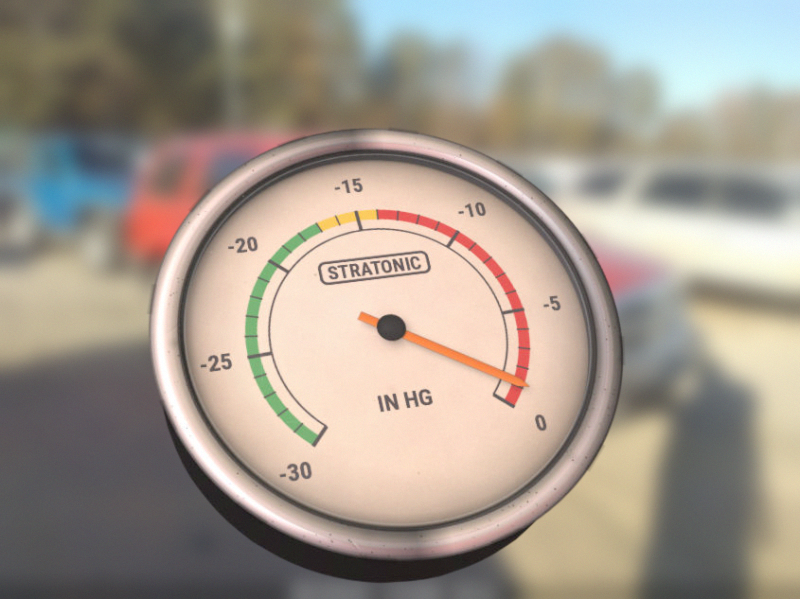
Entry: -1 inHg
